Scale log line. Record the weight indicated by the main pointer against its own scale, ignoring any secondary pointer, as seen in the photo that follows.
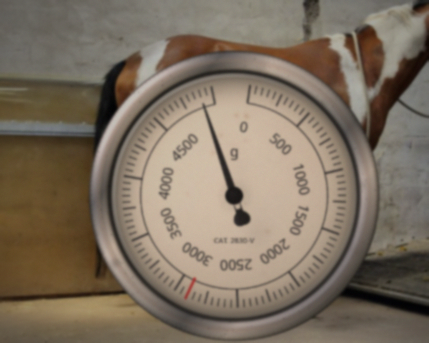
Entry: 4900 g
